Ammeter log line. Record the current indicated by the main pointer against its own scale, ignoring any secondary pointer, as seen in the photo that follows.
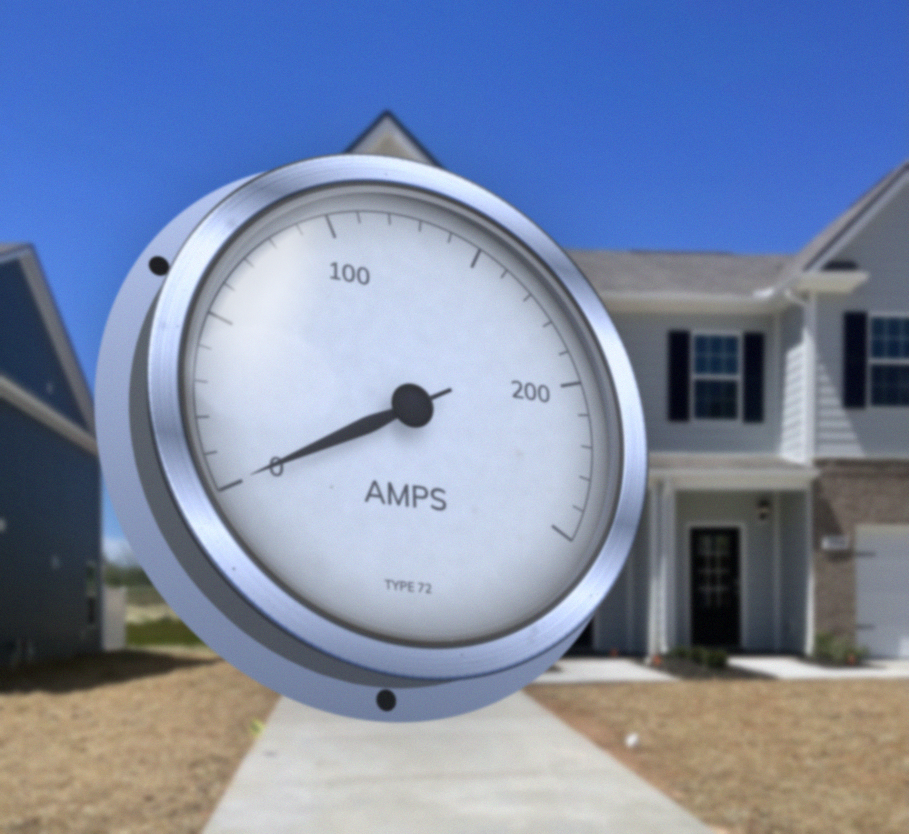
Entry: 0 A
